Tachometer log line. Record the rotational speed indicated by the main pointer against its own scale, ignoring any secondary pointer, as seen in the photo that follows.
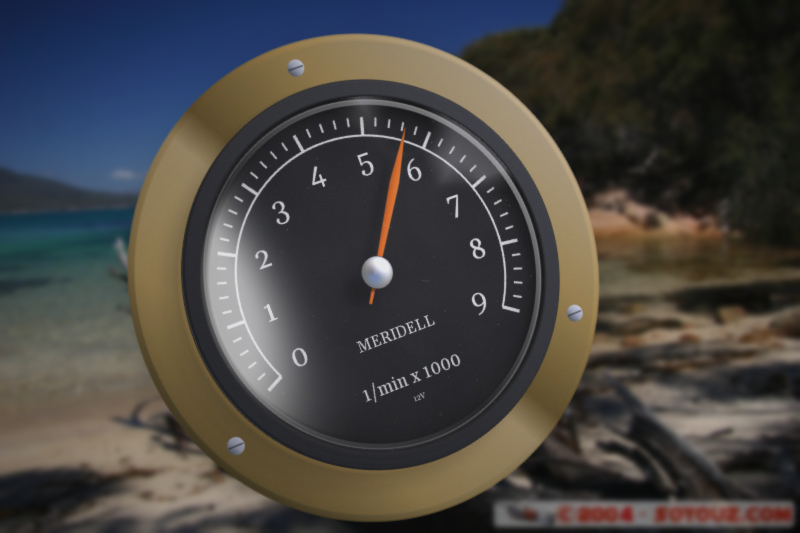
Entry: 5600 rpm
